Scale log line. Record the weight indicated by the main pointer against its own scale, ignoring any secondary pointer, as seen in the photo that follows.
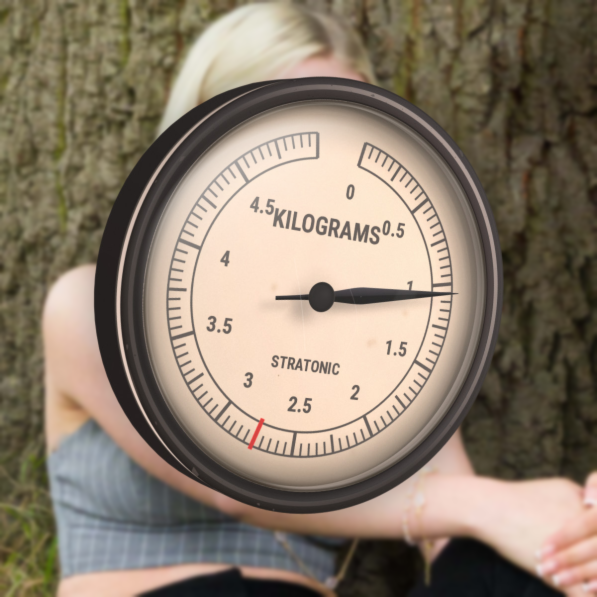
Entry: 1.05 kg
